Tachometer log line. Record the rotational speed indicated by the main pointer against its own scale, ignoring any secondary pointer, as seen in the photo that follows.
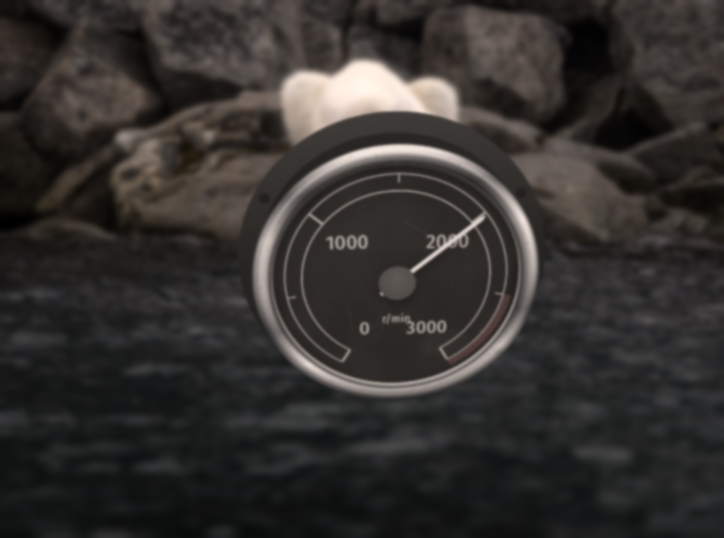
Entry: 2000 rpm
